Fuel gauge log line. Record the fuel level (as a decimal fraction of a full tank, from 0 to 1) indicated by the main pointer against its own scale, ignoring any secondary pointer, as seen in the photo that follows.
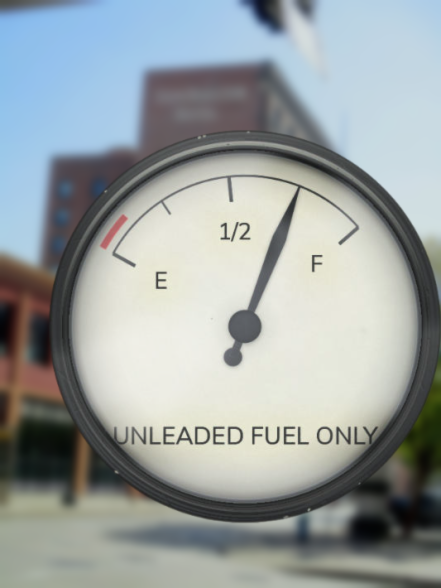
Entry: 0.75
